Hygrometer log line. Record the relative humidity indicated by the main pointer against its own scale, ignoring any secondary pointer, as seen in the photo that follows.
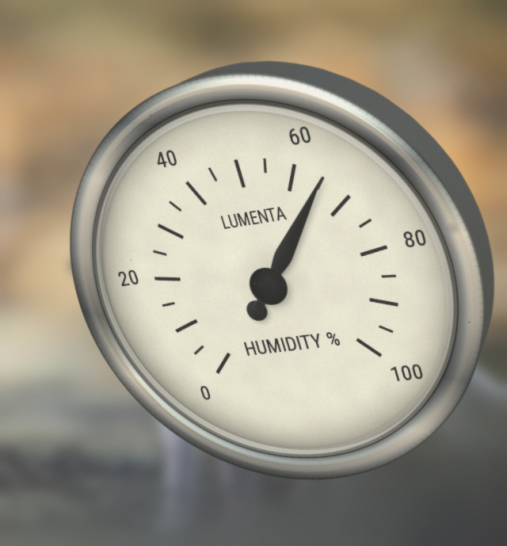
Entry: 65 %
